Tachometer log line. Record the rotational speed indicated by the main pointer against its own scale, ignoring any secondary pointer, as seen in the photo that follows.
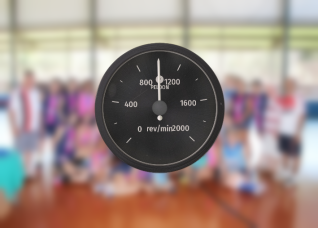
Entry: 1000 rpm
